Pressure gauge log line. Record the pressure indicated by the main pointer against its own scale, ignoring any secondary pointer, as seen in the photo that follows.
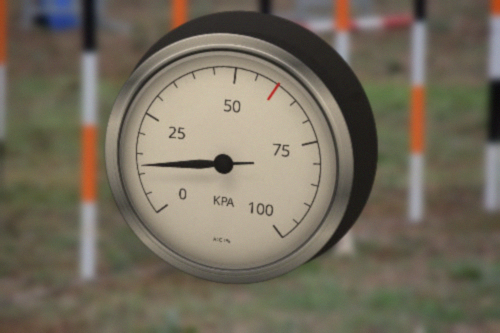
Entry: 12.5 kPa
